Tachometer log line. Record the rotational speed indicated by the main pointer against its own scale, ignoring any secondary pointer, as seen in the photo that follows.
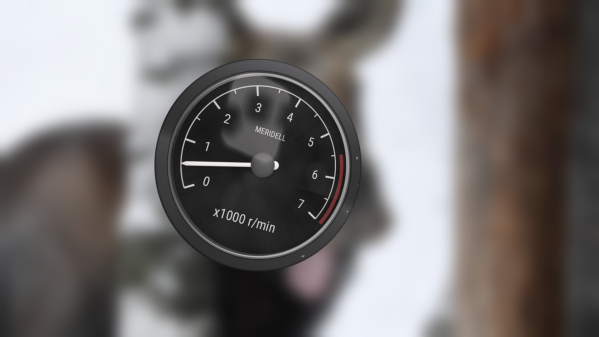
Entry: 500 rpm
